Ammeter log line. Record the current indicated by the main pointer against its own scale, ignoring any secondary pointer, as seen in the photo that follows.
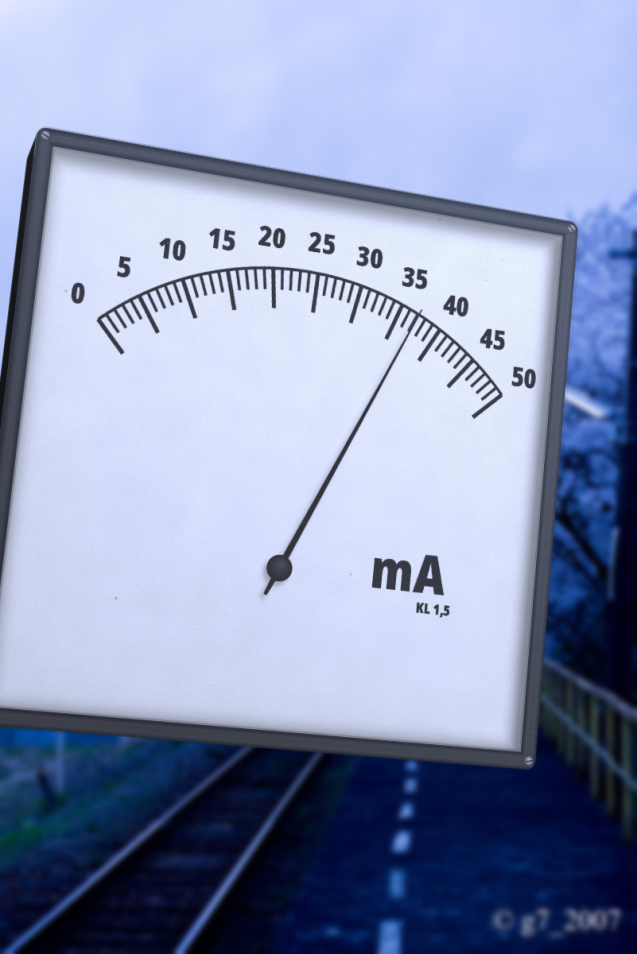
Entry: 37 mA
